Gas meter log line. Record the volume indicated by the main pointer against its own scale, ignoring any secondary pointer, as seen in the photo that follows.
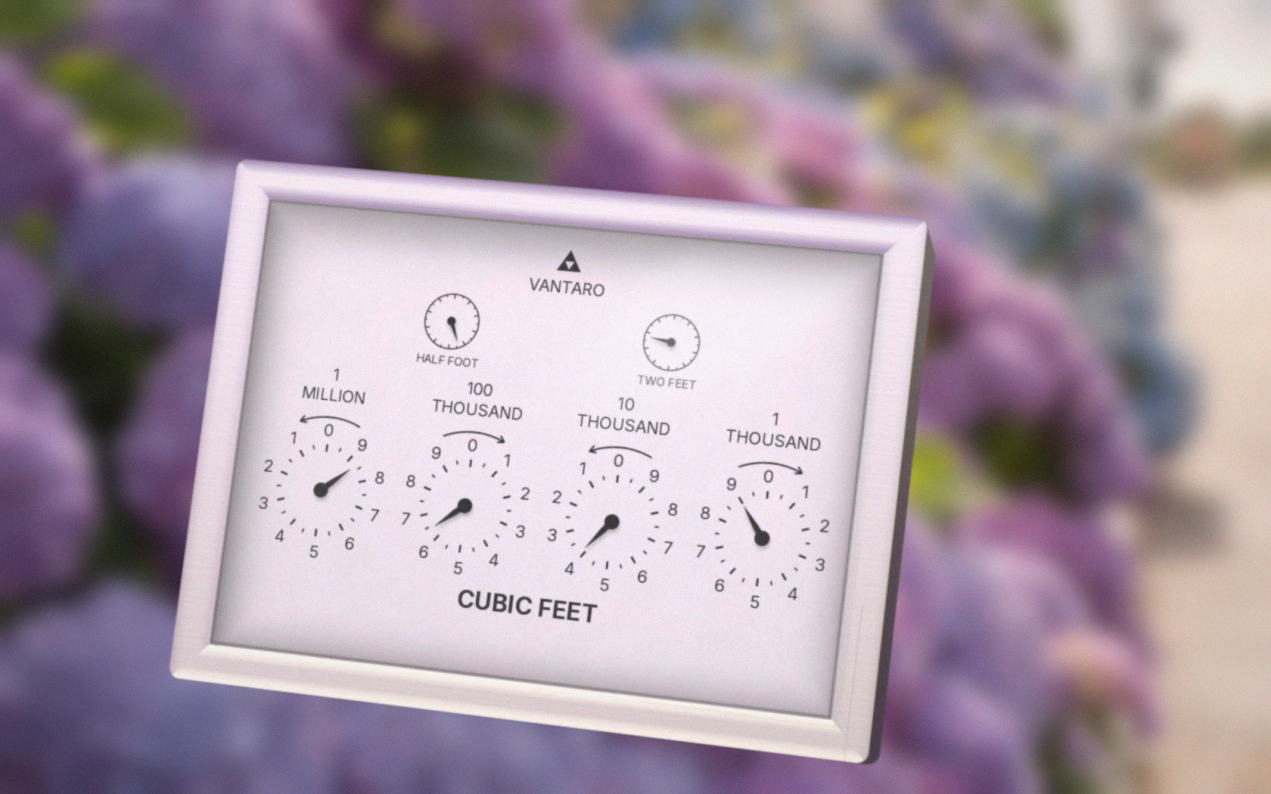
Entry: 863900 ft³
